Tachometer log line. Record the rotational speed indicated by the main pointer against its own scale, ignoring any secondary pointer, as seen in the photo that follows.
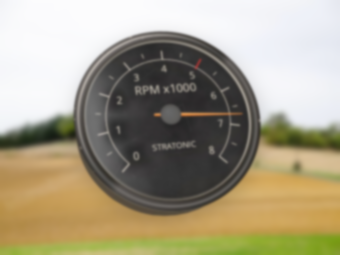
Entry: 6750 rpm
